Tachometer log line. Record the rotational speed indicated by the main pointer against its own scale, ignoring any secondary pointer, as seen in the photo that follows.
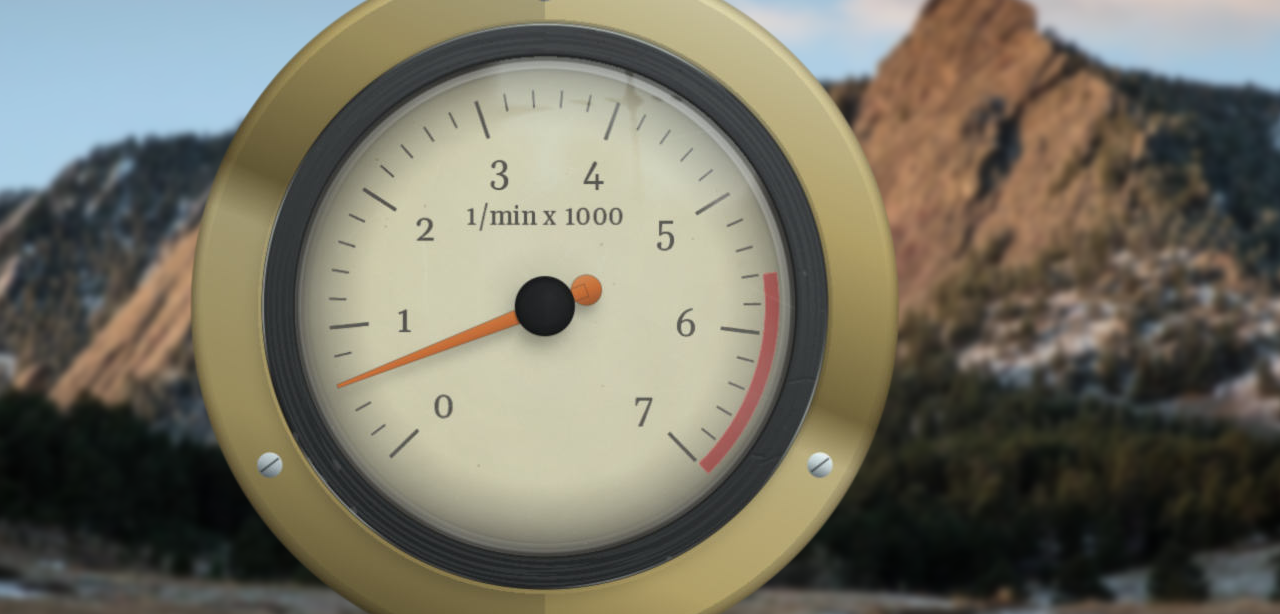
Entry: 600 rpm
